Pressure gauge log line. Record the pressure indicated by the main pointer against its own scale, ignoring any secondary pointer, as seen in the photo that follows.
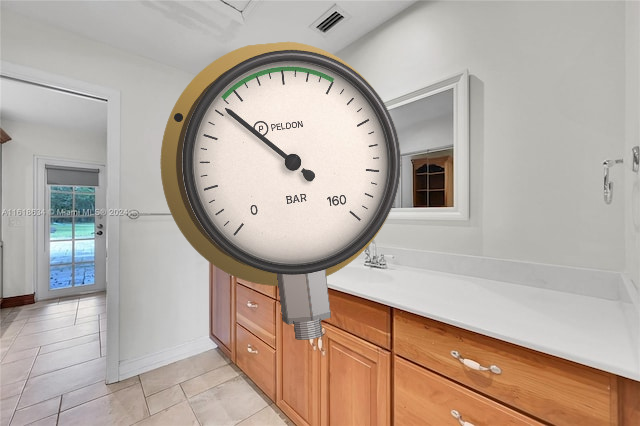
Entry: 52.5 bar
